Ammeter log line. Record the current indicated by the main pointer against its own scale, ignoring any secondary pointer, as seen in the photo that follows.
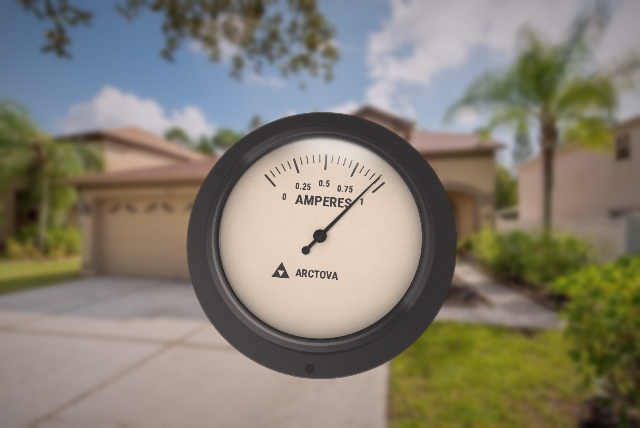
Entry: 0.95 A
